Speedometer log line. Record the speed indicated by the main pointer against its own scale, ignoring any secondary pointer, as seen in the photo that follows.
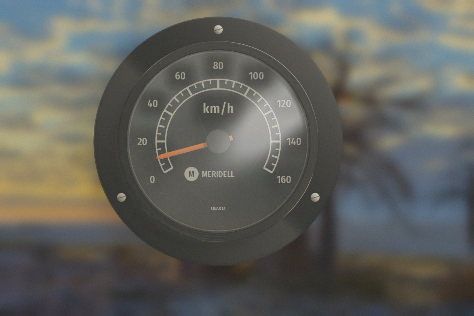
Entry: 10 km/h
